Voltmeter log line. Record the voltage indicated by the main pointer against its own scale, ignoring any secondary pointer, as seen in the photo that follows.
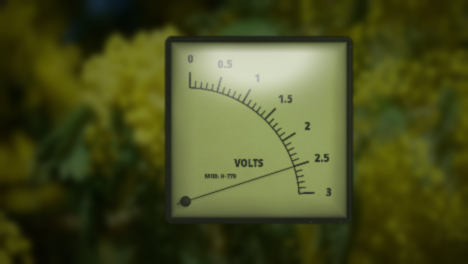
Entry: 2.5 V
